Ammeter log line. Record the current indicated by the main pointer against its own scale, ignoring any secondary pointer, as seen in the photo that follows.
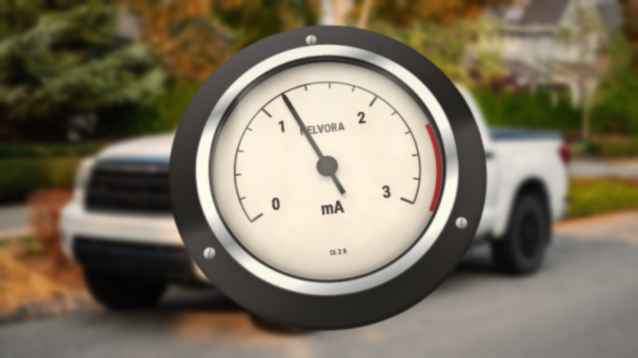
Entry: 1.2 mA
